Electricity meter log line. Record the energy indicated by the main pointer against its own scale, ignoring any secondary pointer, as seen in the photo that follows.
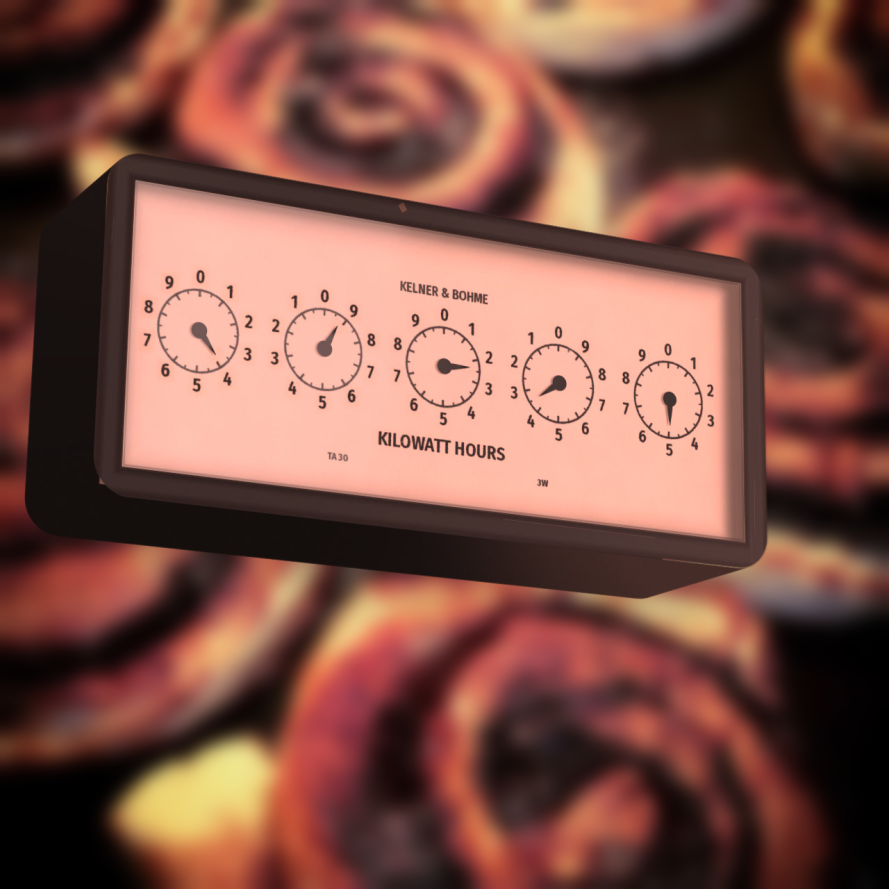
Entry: 39235 kWh
